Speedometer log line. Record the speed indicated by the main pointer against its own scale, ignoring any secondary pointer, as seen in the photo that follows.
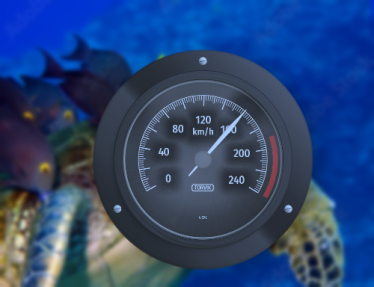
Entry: 160 km/h
